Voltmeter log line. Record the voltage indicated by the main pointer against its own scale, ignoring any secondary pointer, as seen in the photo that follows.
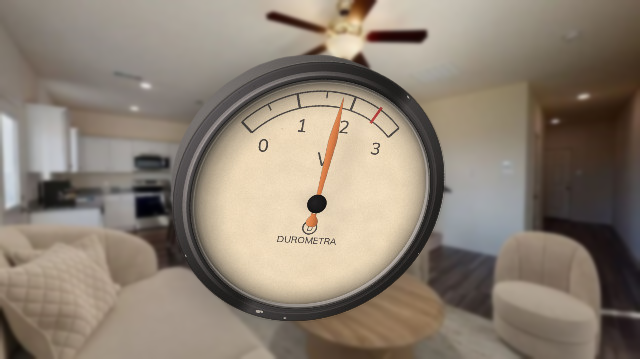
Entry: 1.75 V
